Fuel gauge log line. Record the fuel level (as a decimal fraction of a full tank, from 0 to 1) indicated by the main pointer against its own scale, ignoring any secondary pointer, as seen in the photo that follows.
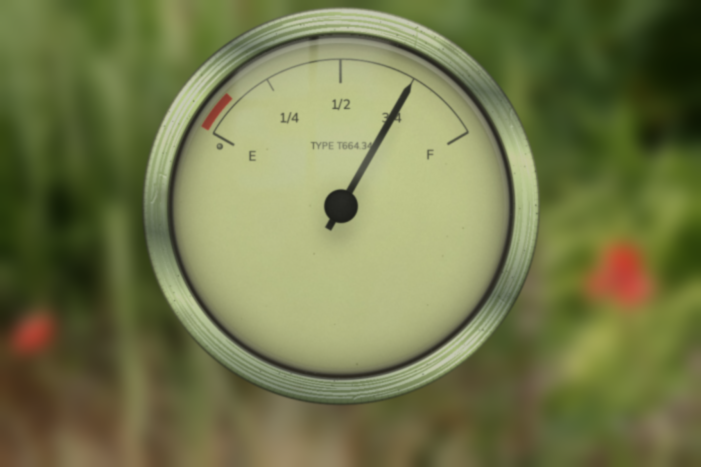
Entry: 0.75
